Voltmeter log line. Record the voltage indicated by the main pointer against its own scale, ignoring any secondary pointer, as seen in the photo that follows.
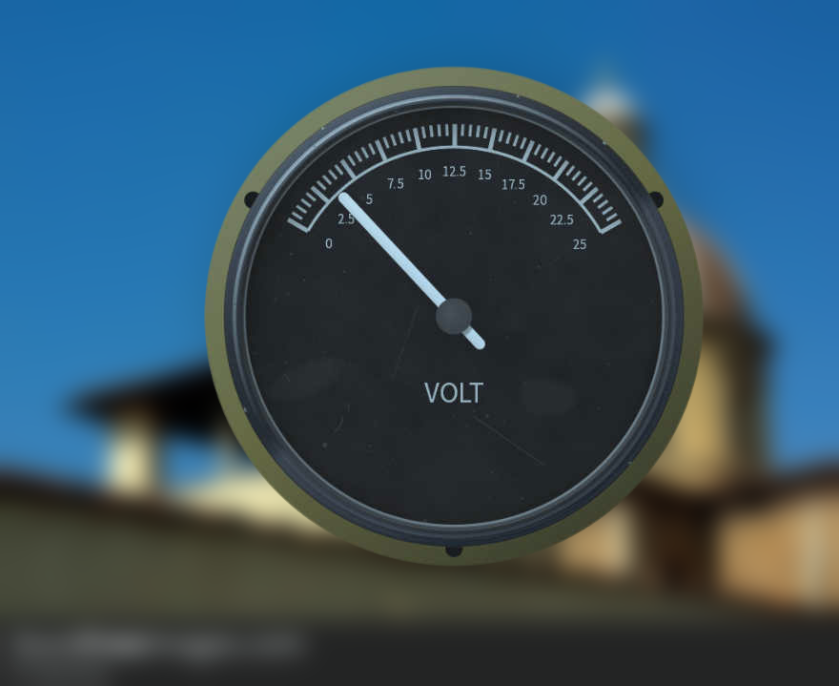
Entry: 3.5 V
